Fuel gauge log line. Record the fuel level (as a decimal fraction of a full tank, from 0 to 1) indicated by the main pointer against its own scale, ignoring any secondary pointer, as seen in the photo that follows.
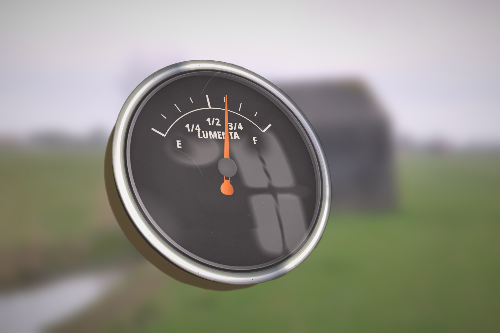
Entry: 0.625
